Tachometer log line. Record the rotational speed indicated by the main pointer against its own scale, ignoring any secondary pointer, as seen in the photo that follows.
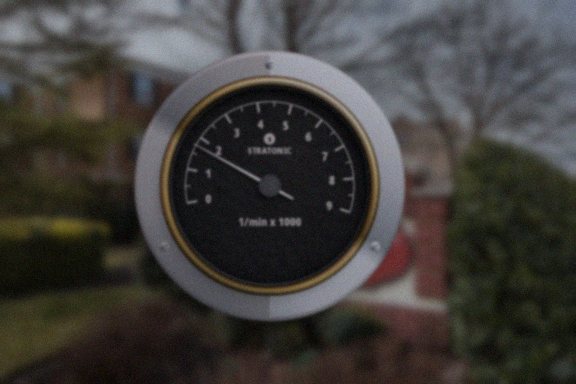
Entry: 1750 rpm
